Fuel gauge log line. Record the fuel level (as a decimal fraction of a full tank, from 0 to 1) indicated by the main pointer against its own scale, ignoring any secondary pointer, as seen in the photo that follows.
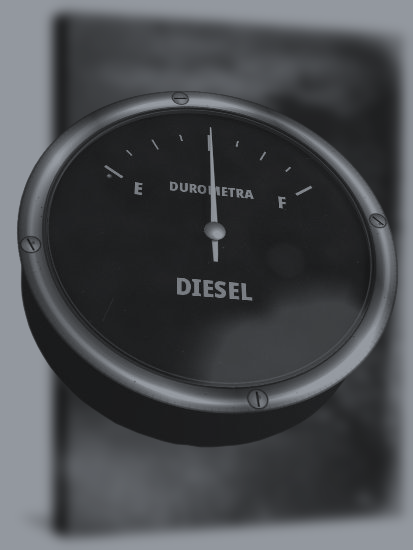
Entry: 0.5
